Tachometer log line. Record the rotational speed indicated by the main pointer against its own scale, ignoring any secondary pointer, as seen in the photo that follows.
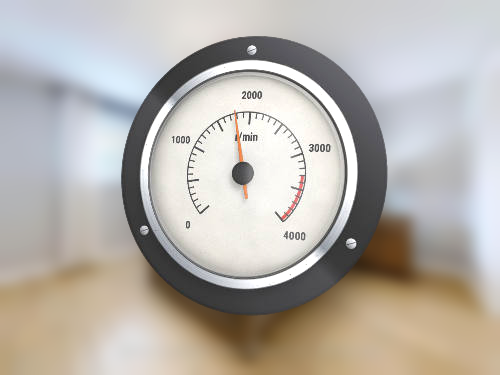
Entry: 1800 rpm
